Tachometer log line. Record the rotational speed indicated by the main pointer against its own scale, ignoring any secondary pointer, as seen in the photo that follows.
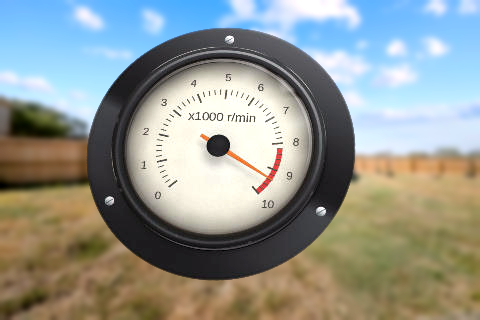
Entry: 9400 rpm
